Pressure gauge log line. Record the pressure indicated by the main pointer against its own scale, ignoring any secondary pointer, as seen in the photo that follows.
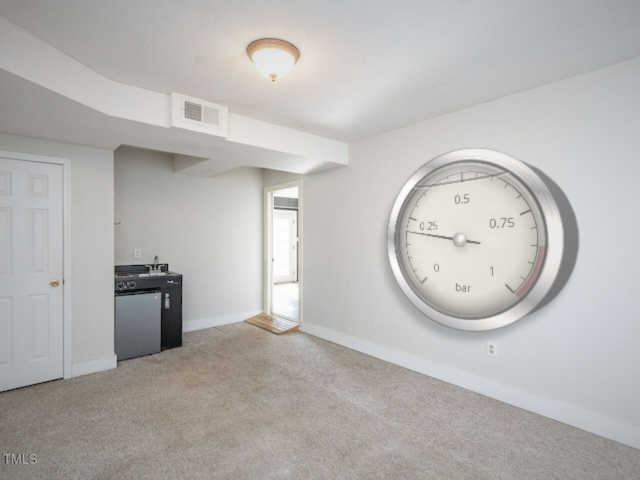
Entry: 0.2 bar
